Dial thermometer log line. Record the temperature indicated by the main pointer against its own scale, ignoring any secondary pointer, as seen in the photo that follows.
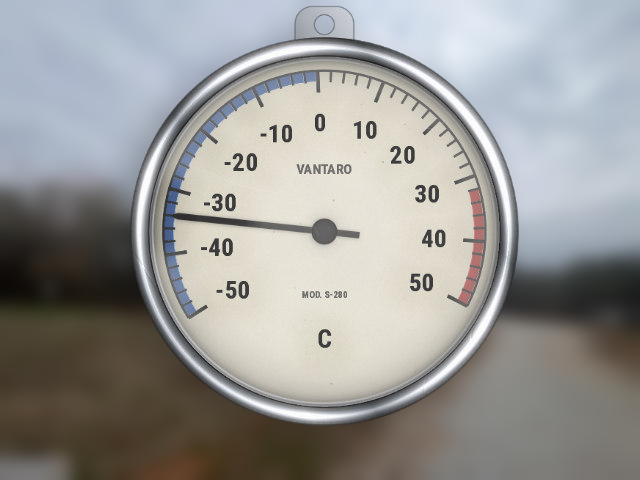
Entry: -34 °C
